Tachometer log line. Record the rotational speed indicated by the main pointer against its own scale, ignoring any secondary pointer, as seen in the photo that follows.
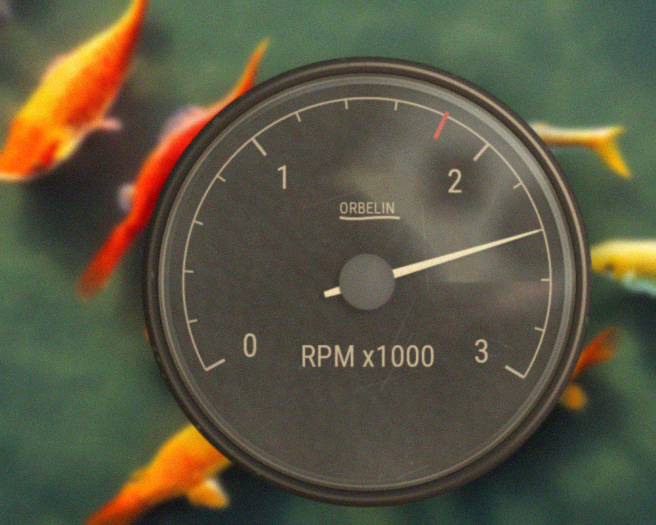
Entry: 2400 rpm
